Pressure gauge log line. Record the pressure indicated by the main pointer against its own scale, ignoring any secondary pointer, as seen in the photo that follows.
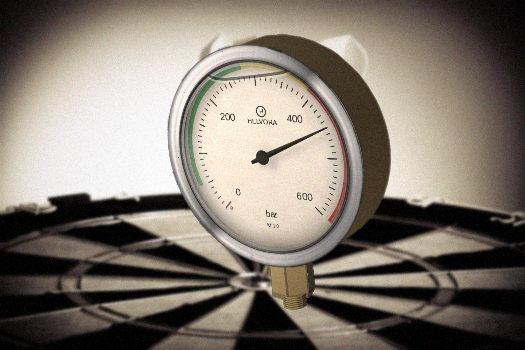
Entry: 450 bar
